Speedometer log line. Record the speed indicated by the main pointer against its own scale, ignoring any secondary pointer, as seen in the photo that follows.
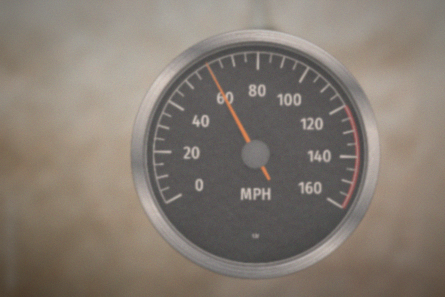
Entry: 60 mph
